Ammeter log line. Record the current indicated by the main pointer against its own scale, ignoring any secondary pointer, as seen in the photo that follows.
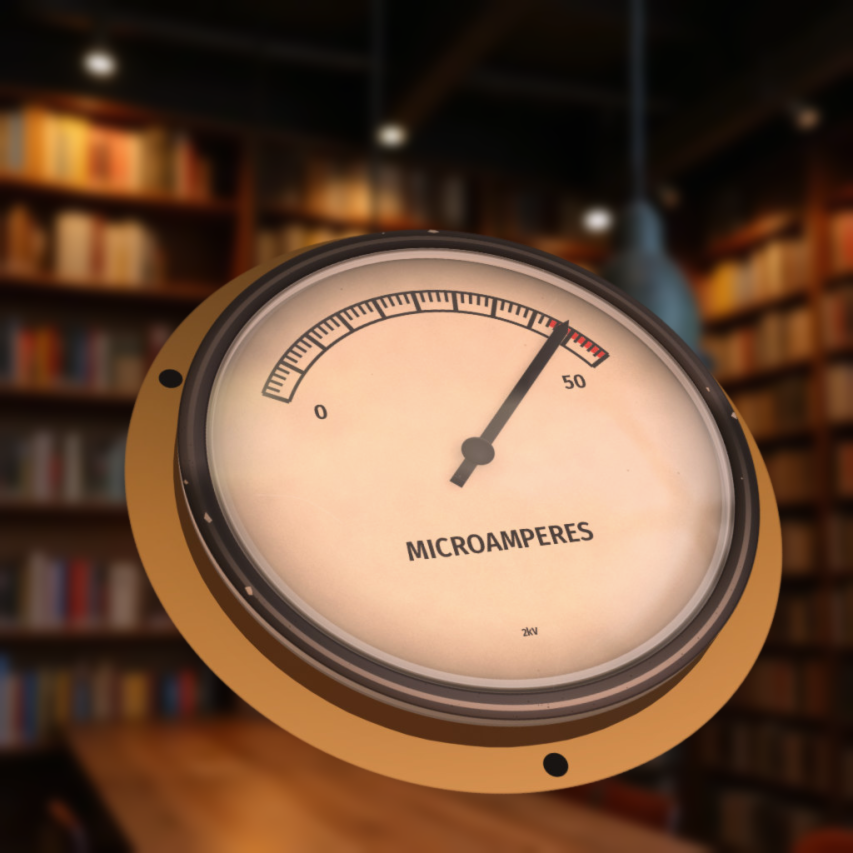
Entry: 44 µA
